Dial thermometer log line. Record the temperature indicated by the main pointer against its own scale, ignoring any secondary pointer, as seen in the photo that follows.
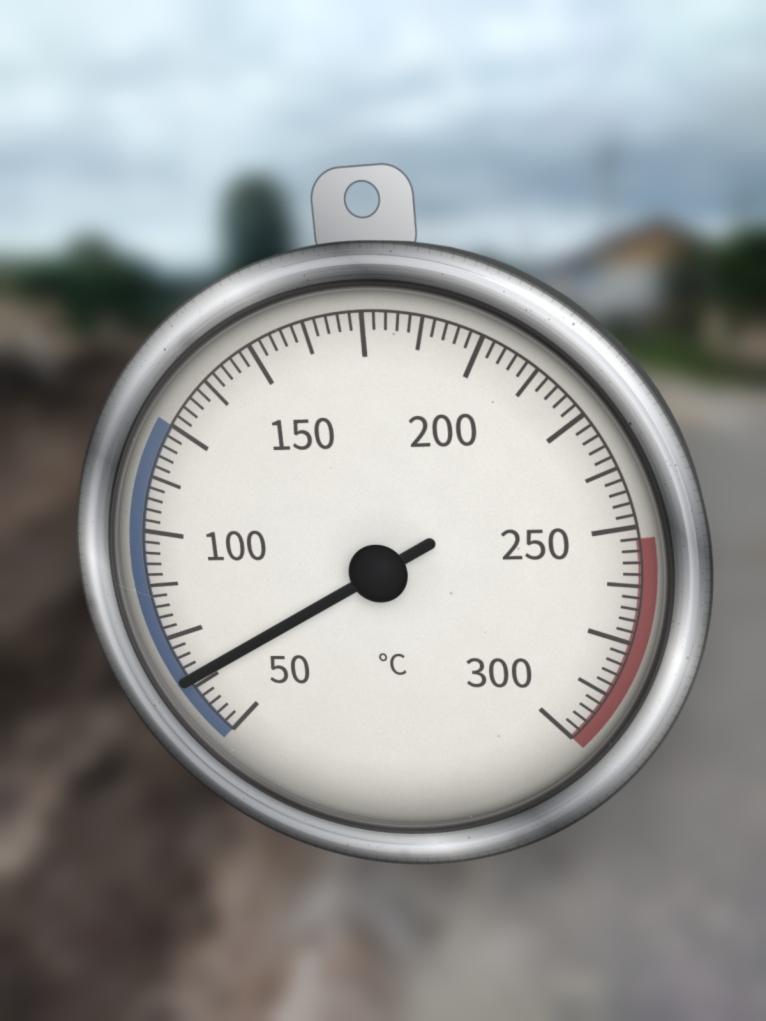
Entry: 65 °C
